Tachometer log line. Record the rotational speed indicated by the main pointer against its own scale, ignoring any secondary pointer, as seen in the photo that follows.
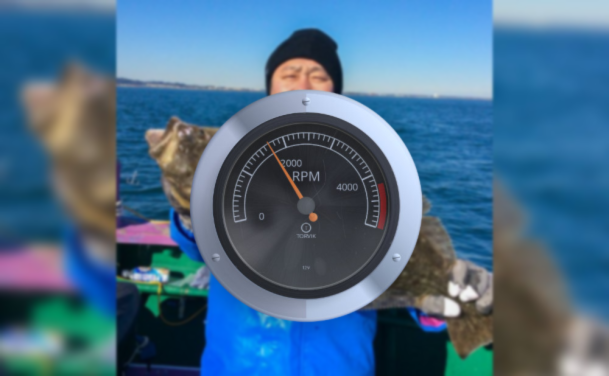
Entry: 1700 rpm
